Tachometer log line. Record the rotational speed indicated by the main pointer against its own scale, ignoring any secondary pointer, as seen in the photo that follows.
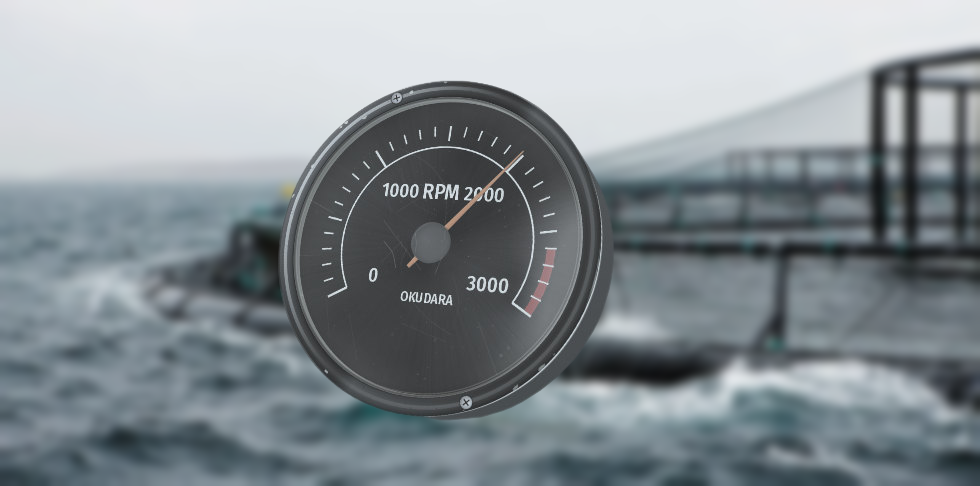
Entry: 2000 rpm
